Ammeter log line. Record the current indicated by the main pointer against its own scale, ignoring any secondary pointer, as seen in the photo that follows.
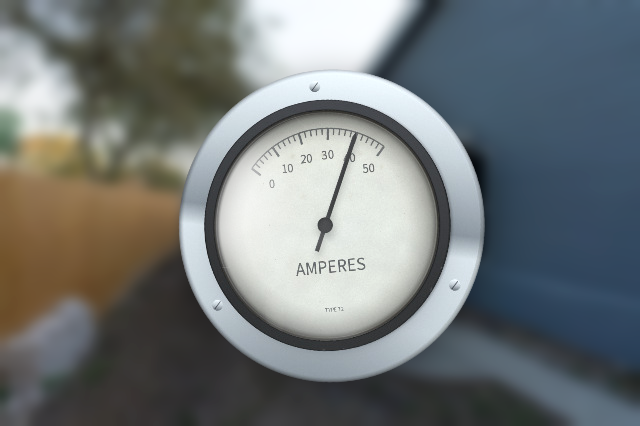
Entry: 40 A
